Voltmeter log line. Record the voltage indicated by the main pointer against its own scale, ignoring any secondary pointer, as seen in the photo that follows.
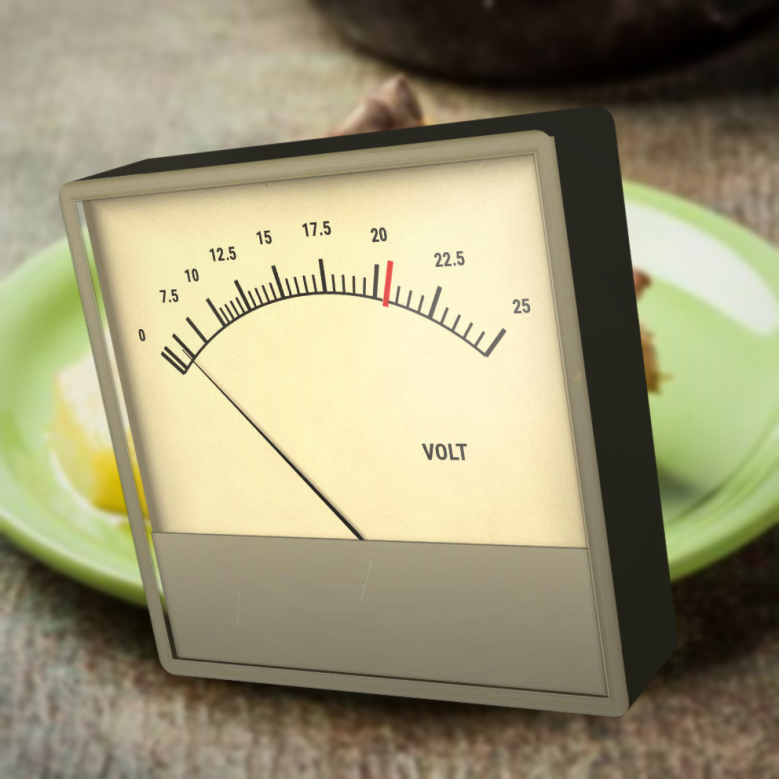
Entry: 5 V
